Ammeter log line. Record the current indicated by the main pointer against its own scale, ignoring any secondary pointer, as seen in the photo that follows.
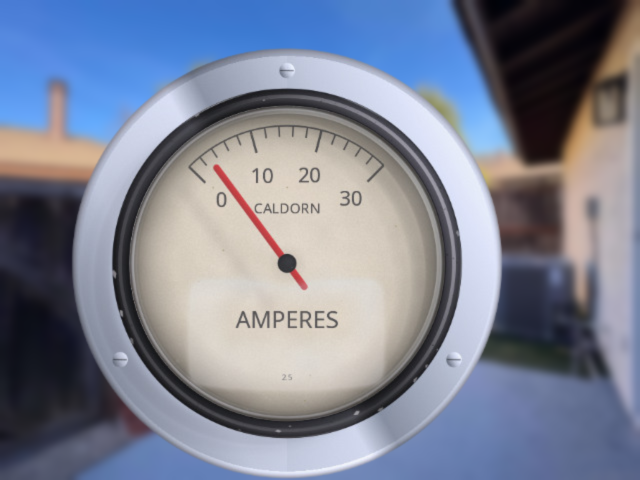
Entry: 3 A
